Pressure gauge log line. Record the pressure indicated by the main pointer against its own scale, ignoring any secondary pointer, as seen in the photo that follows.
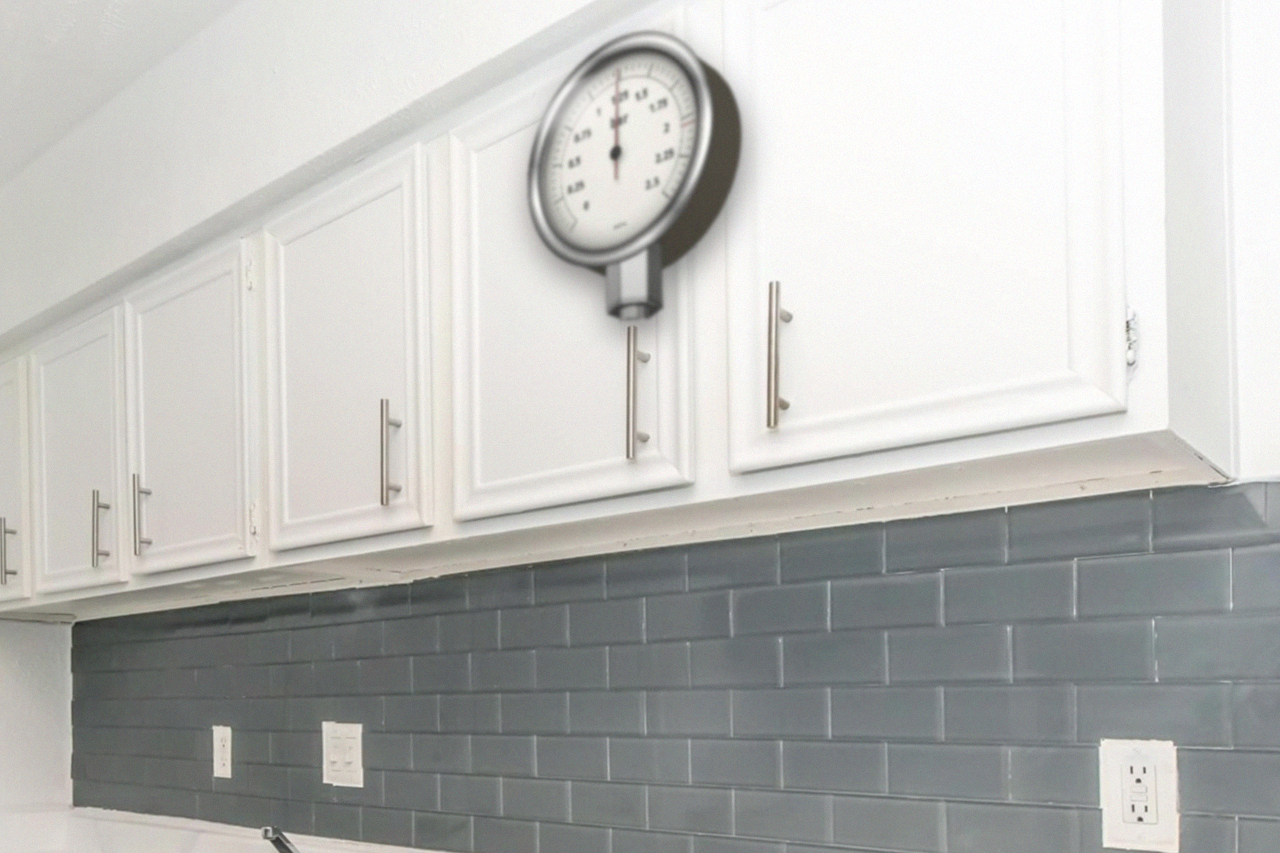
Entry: 1.25 bar
